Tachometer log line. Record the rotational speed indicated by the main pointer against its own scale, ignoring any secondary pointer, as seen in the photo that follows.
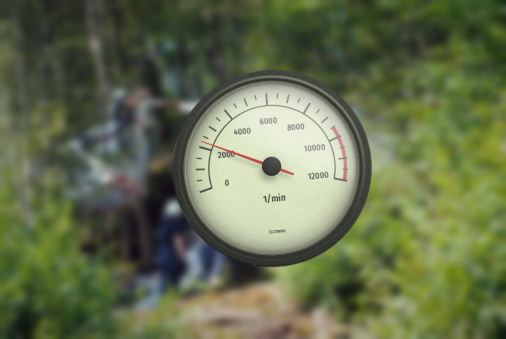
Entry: 2250 rpm
